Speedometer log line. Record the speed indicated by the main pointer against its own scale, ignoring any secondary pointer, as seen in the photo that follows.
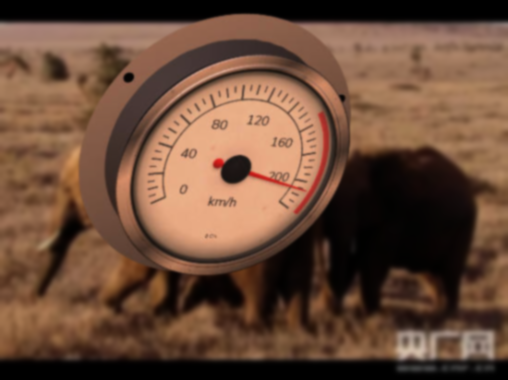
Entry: 205 km/h
